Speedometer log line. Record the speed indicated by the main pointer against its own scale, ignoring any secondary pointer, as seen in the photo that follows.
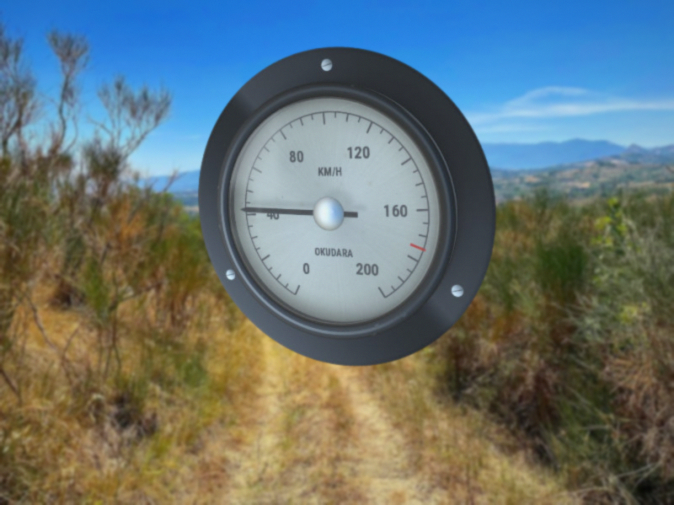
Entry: 42.5 km/h
